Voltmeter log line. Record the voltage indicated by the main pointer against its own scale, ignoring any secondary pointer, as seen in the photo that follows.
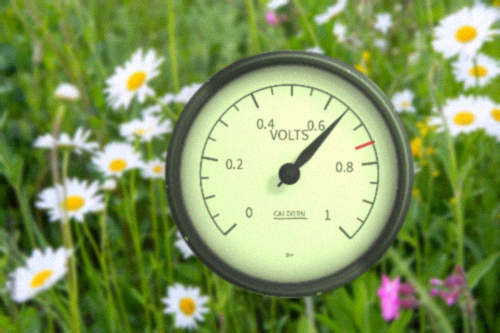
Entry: 0.65 V
